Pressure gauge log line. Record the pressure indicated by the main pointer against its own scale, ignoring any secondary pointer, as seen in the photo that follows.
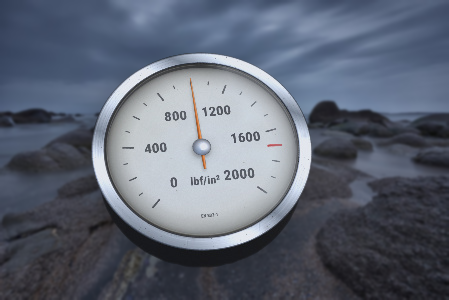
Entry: 1000 psi
